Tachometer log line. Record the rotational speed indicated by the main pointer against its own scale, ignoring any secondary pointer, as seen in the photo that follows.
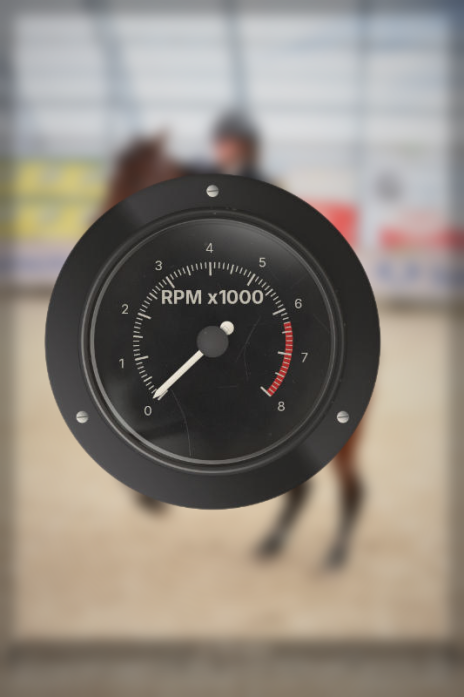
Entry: 100 rpm
